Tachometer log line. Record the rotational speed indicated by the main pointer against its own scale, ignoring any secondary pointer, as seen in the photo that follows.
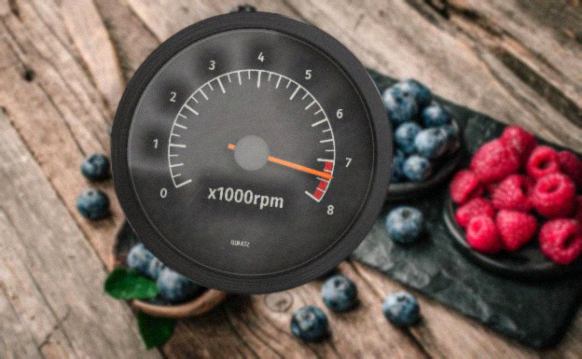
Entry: 7375 rpm
